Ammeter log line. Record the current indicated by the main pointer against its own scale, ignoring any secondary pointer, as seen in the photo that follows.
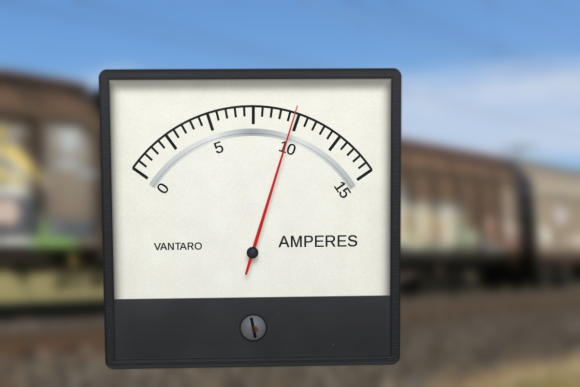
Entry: 9.75 A
